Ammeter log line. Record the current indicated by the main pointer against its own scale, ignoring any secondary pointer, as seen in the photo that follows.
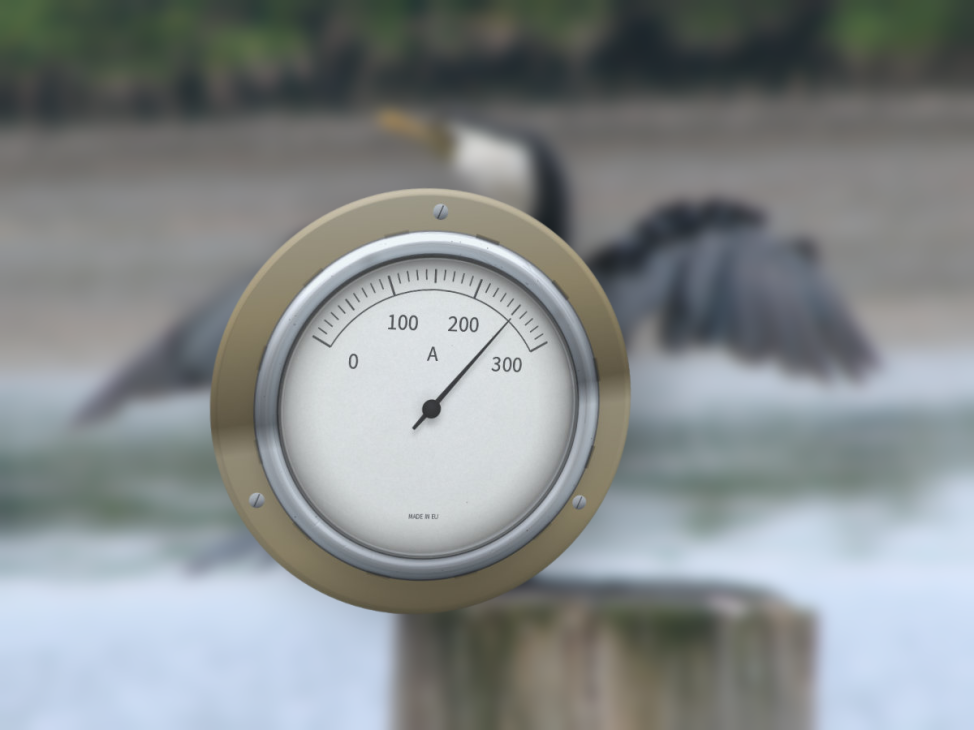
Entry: 250 A
